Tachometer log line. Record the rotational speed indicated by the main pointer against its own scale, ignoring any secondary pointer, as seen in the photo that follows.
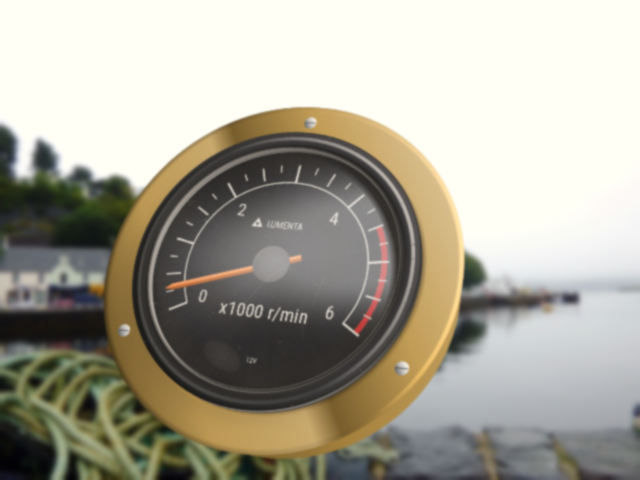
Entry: 250 rpm
